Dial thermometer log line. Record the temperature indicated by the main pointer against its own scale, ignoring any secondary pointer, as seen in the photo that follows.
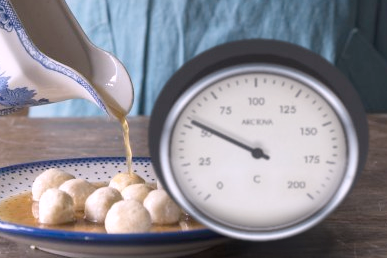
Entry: 55 °C
